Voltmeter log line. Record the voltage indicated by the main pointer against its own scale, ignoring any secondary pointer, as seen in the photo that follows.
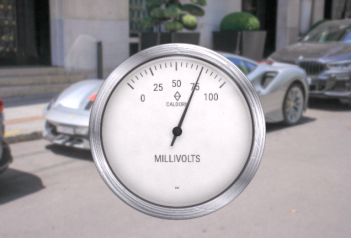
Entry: 75 mV
